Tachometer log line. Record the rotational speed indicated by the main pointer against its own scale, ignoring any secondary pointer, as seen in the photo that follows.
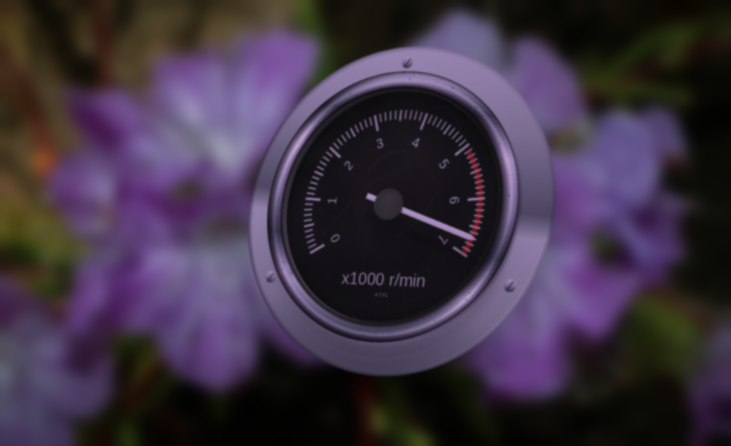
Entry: 6700 rpm
